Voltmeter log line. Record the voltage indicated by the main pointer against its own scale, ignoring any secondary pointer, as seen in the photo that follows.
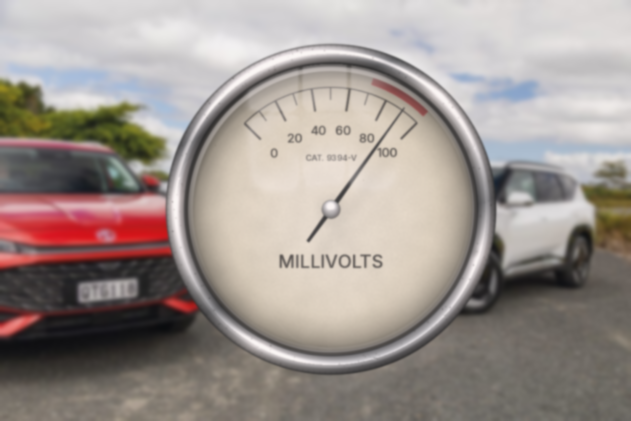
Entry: 90 mV
